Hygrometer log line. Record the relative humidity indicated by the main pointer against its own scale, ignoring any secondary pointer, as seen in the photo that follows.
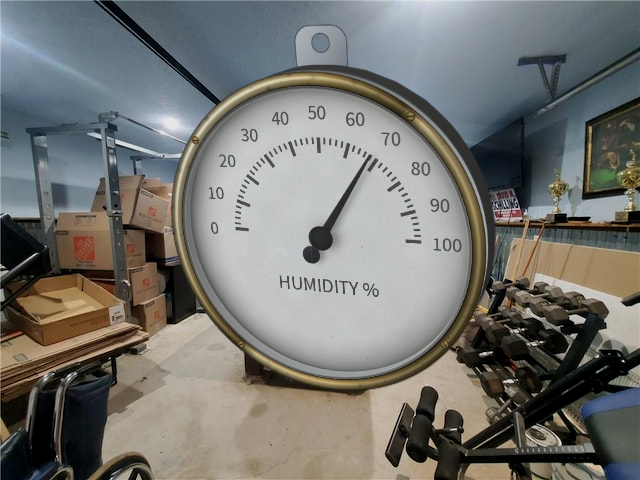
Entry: 68 %
